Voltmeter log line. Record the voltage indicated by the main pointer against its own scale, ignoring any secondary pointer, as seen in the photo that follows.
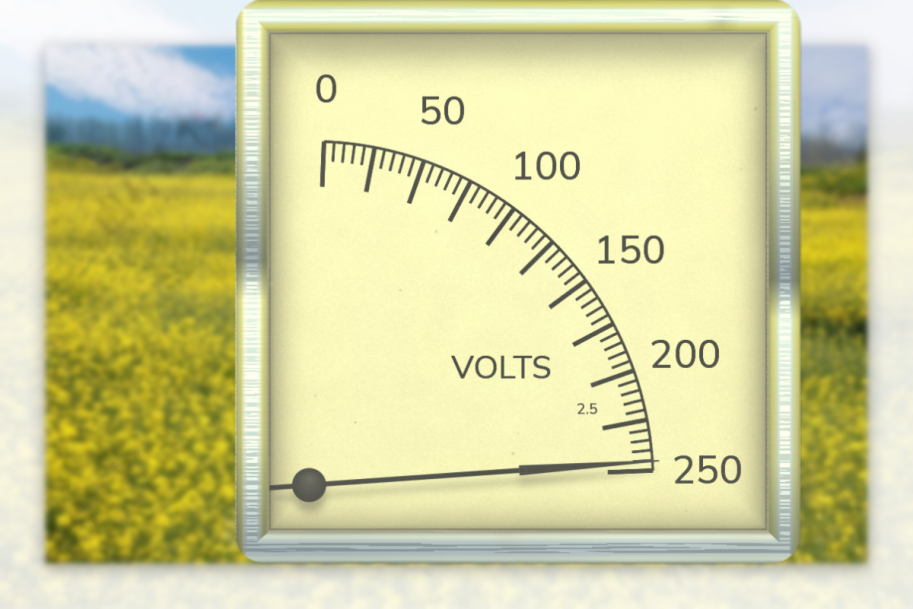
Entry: 245 V
